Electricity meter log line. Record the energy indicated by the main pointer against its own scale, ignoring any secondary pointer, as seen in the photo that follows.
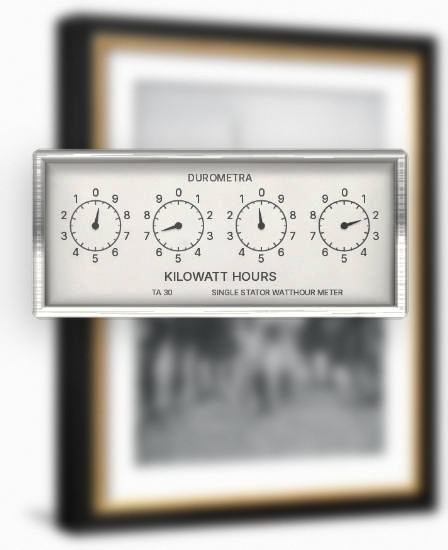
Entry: 9702 kWh
